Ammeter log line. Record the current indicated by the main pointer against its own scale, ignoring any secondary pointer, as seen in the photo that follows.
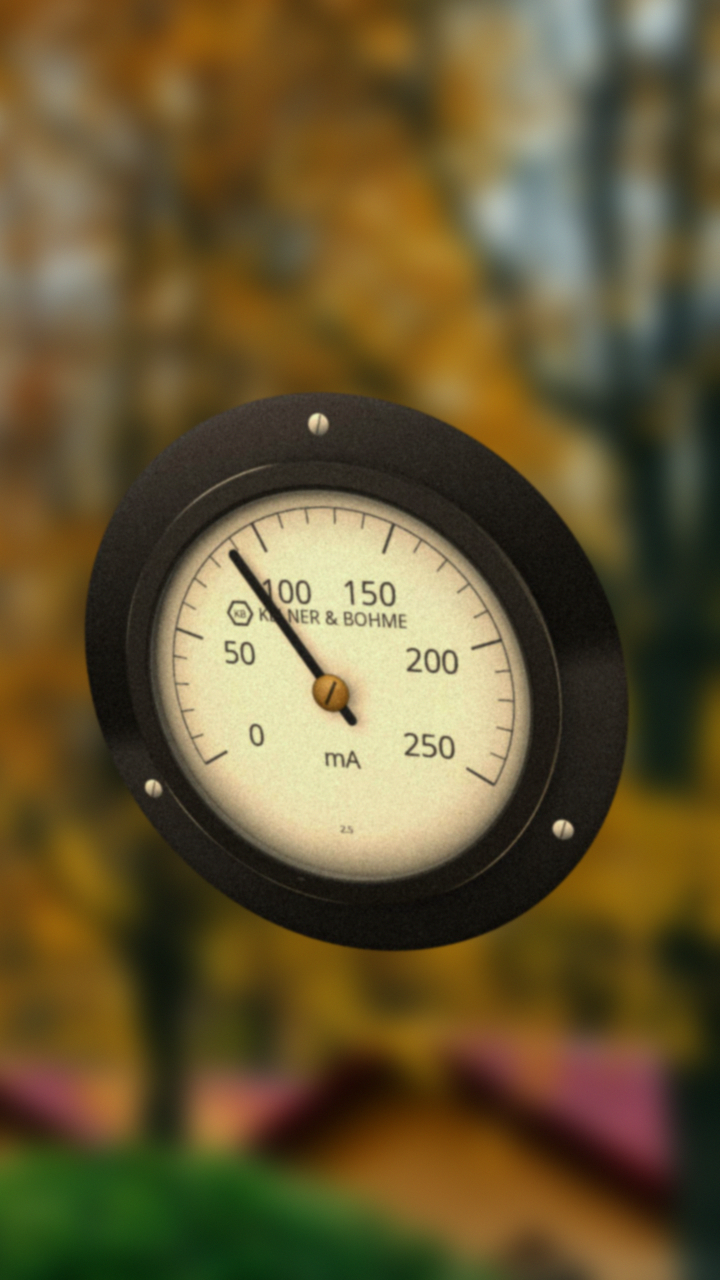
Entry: 90 mA
